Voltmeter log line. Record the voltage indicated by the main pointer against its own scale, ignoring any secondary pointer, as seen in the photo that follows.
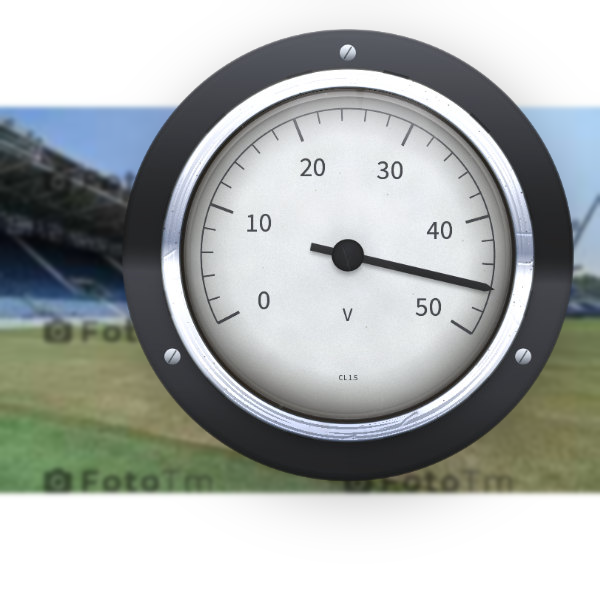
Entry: 46 V
